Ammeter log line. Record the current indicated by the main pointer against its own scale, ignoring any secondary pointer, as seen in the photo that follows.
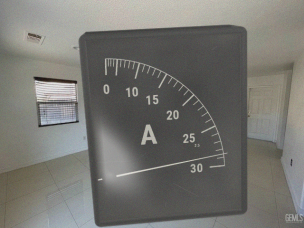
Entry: 28.5 A
